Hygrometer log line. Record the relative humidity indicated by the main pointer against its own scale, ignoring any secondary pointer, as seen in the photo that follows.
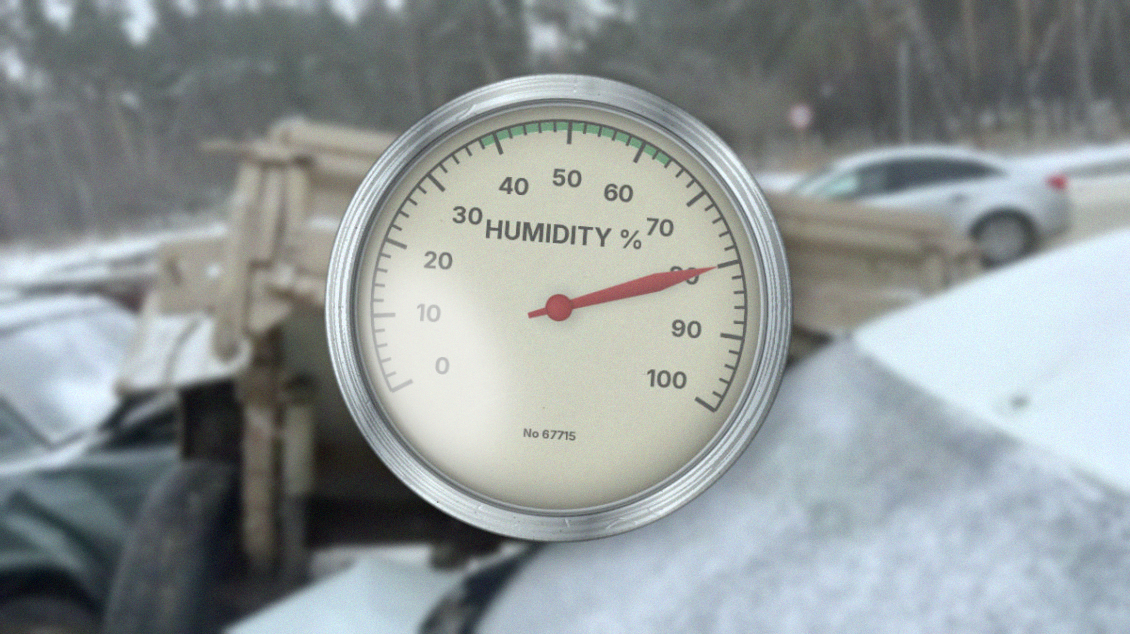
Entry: 80 %
